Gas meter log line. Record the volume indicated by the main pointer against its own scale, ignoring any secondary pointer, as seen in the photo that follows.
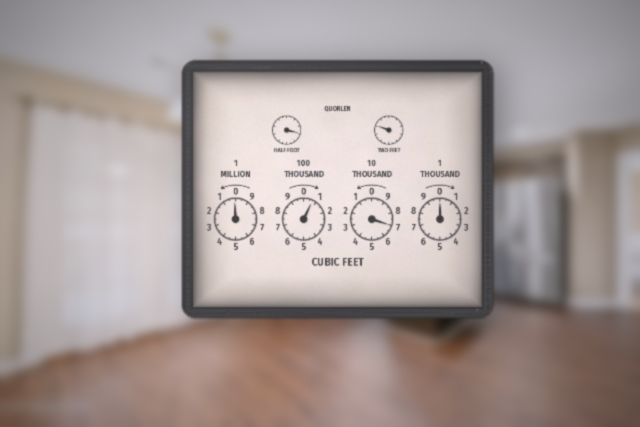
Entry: 7000 ft³
